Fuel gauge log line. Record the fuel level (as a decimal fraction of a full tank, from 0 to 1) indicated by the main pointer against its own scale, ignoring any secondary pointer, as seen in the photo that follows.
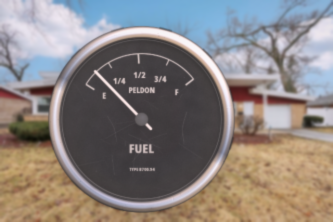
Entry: 0.125
